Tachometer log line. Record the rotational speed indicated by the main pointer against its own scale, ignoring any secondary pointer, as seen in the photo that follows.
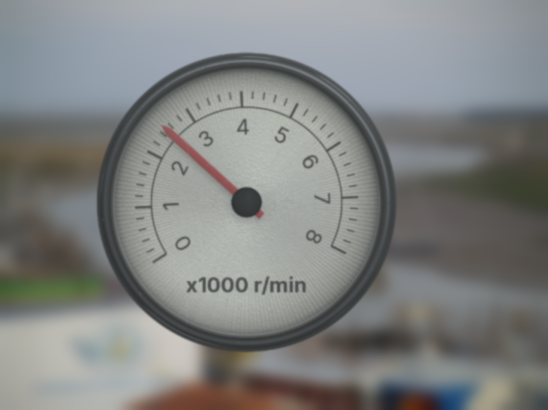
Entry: 2500 rpm
